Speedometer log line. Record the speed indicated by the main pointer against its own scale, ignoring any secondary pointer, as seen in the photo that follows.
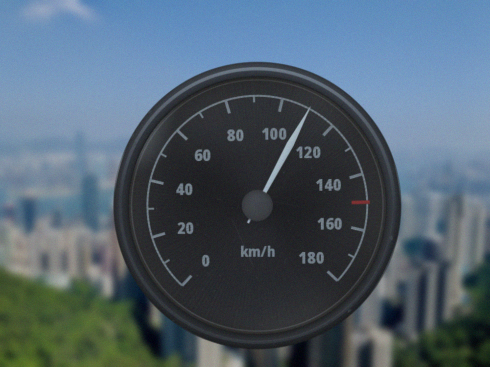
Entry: 110 km/h
